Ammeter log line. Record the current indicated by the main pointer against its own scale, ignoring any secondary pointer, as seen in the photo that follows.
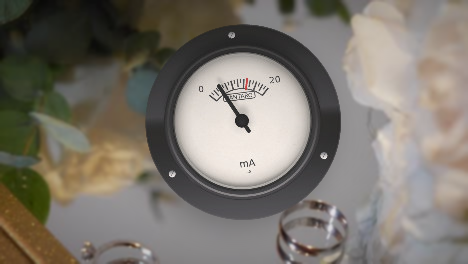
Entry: 4 mA
